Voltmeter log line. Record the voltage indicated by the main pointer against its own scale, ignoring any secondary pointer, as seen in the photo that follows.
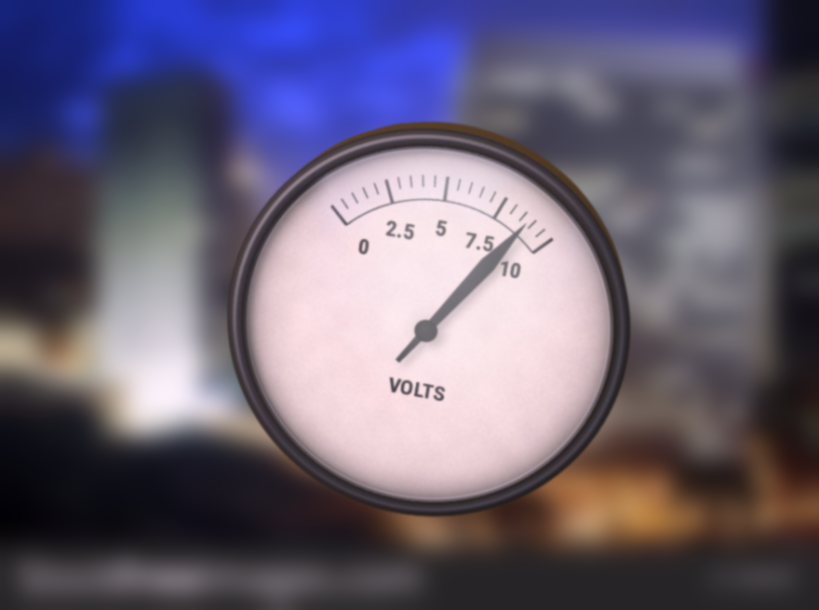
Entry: 8.75 V
